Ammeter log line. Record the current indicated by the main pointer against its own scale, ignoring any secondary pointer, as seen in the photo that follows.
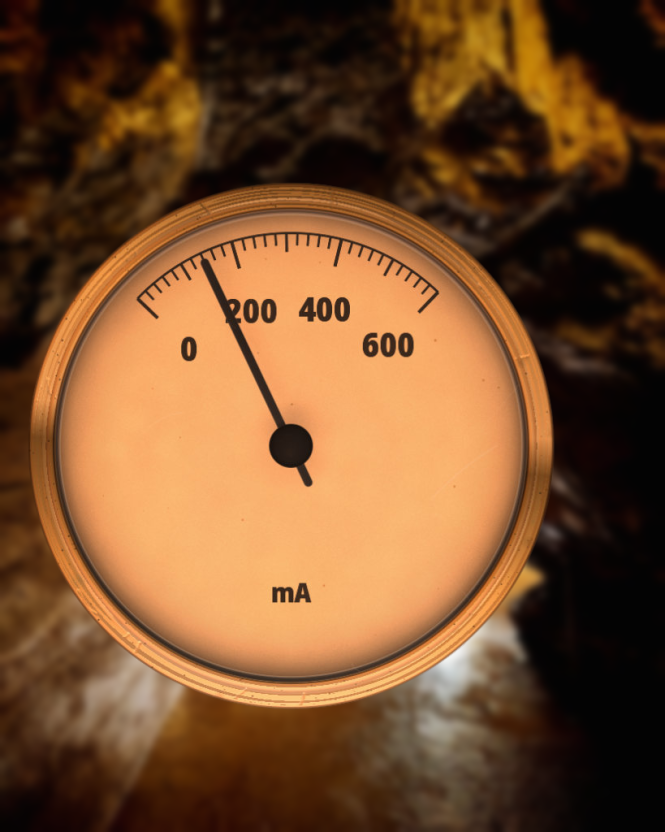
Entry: 140 mA
